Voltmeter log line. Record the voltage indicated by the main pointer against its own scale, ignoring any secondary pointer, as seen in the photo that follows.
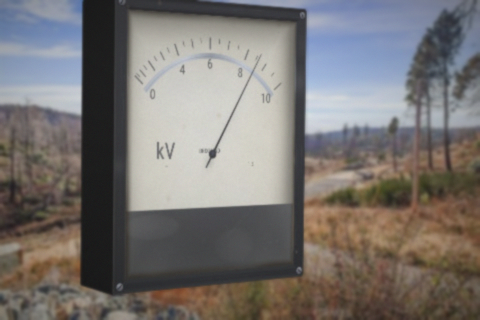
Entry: 8.5 kV
